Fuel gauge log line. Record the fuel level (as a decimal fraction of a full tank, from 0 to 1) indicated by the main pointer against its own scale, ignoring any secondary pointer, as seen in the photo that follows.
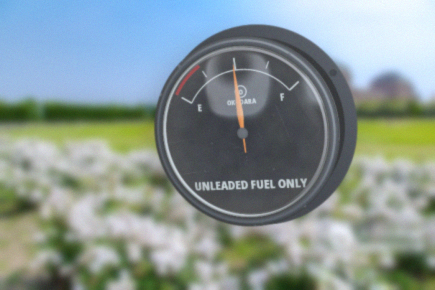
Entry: 0.5
